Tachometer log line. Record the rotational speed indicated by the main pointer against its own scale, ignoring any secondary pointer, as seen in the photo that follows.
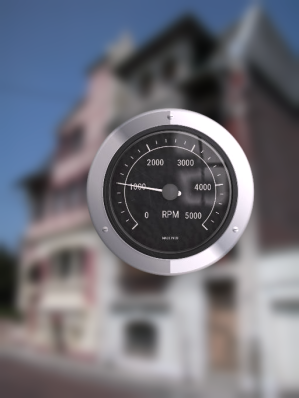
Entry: 1000 rpm
